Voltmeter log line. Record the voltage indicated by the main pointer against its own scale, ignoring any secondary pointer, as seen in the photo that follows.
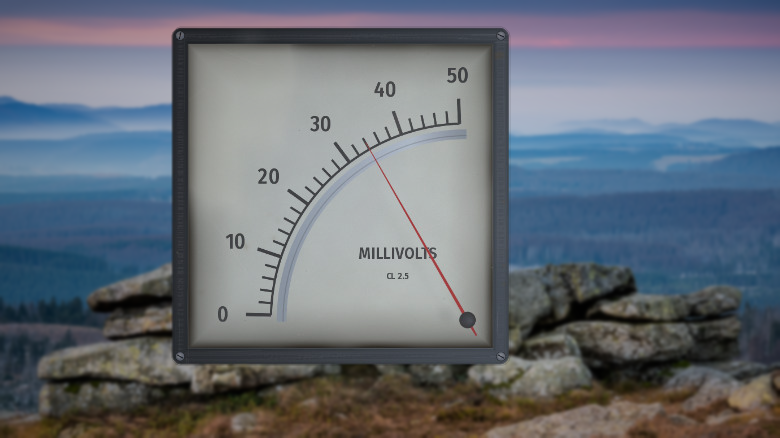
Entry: 34 mV
